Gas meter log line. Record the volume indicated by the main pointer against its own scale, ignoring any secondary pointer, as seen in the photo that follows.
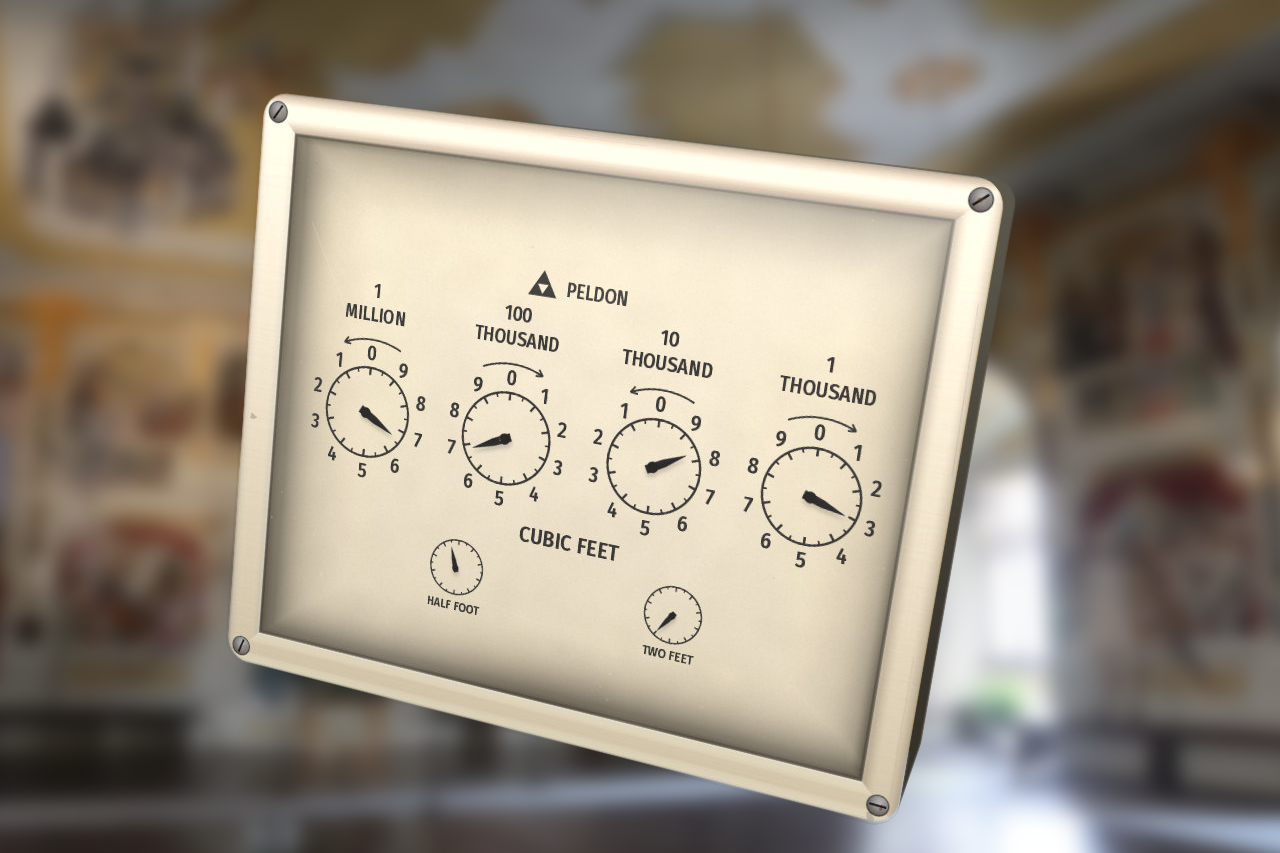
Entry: 668300 ft³
